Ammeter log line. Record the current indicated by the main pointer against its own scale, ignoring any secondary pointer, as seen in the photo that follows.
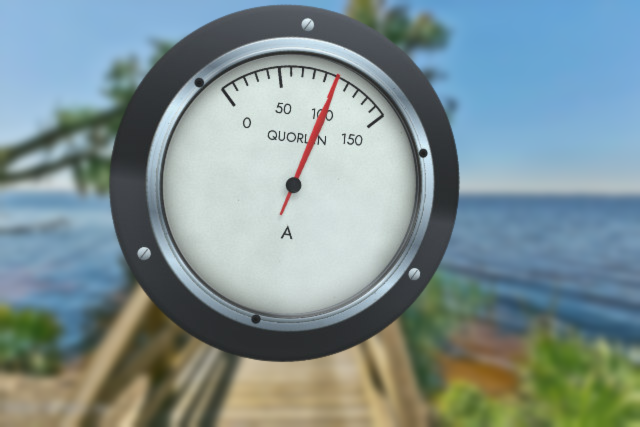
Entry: 100 A
